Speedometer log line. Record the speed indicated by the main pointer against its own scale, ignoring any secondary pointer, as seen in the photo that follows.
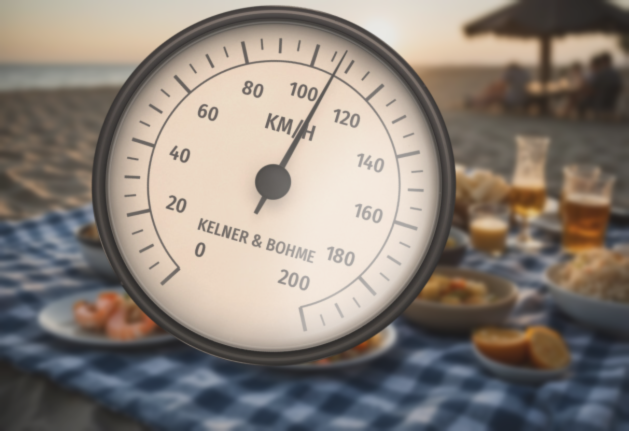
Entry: 107.5 km/h
